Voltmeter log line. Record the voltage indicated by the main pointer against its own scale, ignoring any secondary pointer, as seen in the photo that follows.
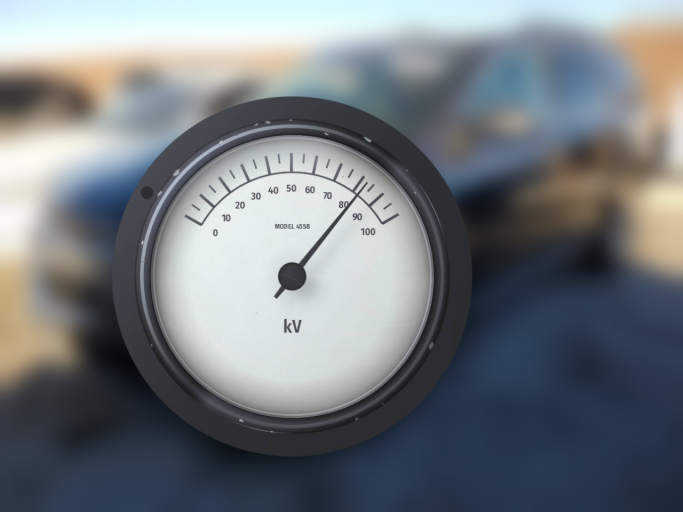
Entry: 82.5 kV
